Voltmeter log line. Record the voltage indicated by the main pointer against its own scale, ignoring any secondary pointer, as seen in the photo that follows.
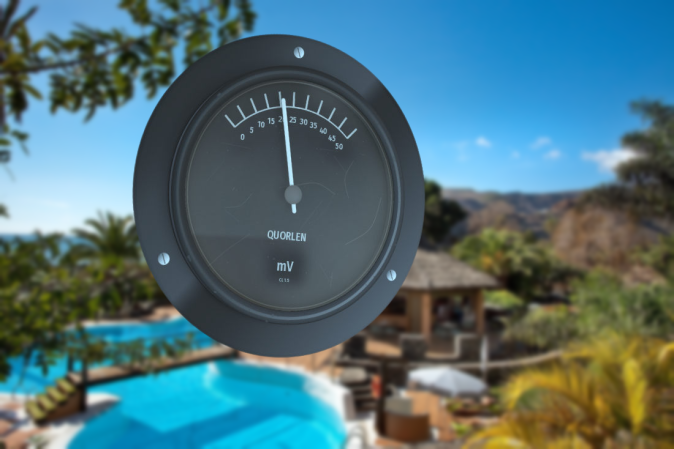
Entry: 20 mV
